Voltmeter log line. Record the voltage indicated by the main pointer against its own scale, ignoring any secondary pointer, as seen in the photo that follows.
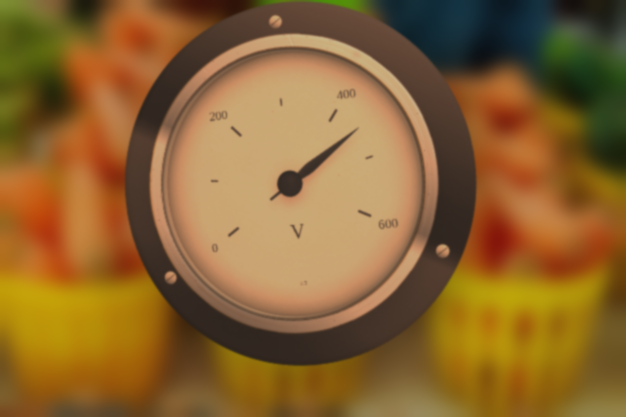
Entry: 450 V
